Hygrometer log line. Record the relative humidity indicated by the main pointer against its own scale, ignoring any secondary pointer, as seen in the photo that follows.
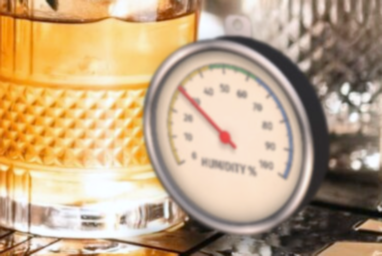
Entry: 30 %
